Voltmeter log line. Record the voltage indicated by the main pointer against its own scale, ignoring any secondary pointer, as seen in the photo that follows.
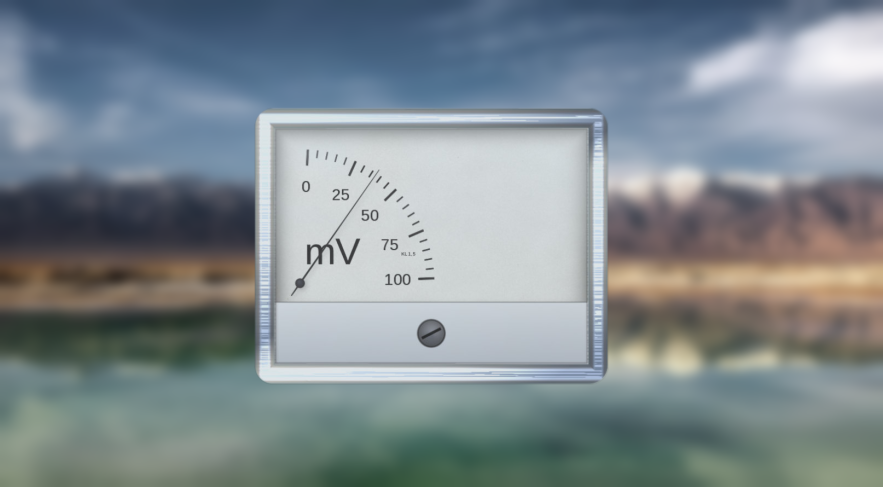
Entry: 37.5 mV
